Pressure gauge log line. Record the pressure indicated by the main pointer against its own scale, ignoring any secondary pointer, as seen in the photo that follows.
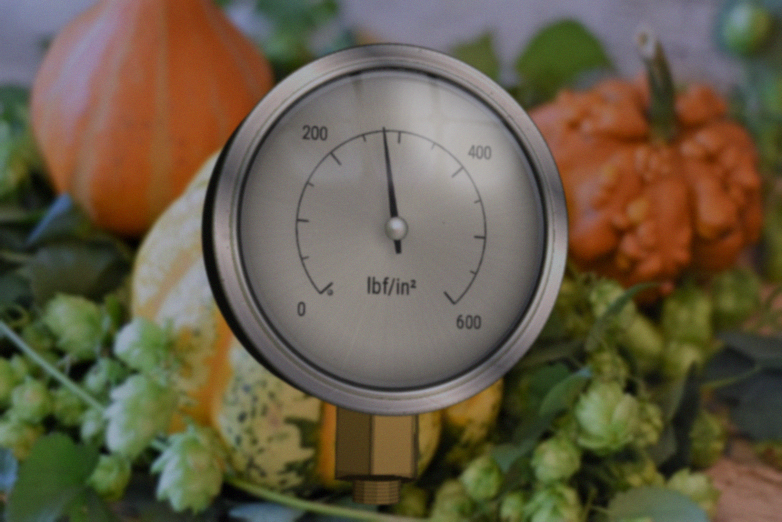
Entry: 275 psi
